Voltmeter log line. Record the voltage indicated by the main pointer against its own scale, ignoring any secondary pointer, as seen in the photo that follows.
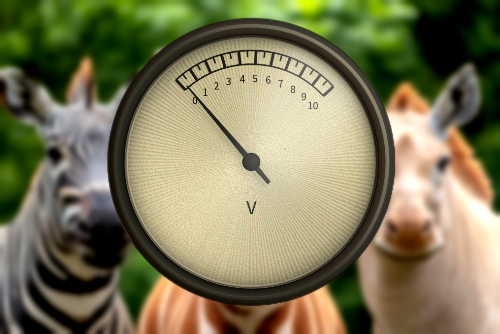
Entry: 0.25 V
